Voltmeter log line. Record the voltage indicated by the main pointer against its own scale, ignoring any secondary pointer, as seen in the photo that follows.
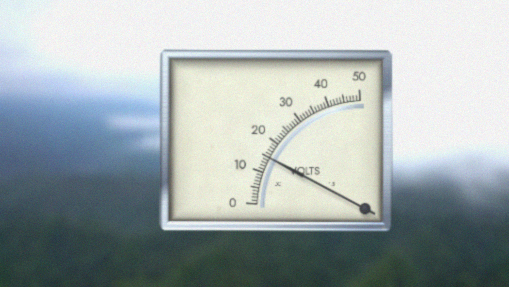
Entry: 15 V
